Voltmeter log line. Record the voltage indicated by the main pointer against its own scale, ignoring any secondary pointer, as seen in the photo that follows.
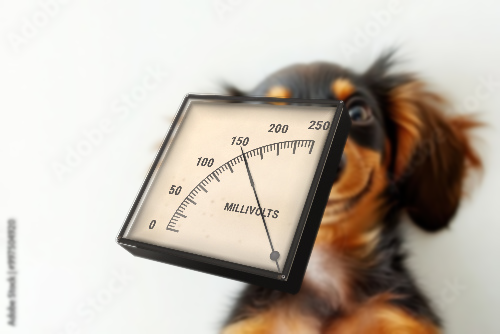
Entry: 150 mV
